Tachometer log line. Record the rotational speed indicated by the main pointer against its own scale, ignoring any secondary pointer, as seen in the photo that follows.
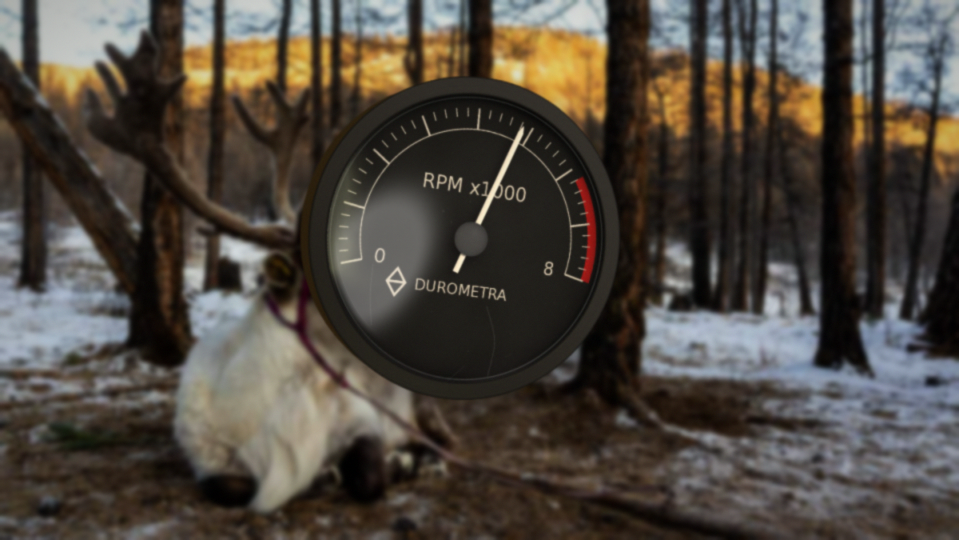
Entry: 4800 rpm
